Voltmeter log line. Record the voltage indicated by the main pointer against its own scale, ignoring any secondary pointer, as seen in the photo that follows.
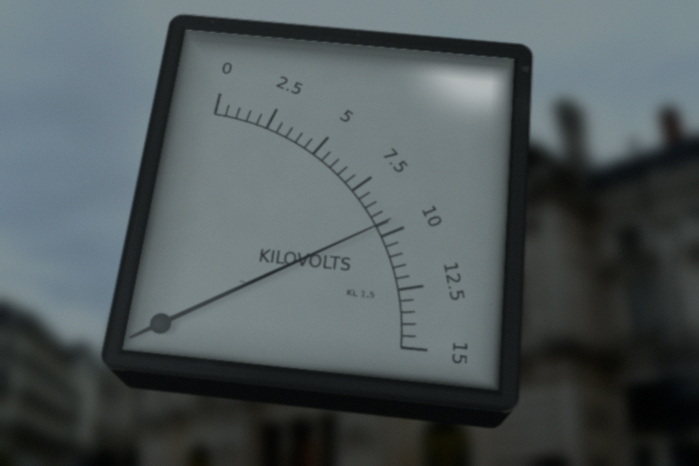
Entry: 9.5 kV
